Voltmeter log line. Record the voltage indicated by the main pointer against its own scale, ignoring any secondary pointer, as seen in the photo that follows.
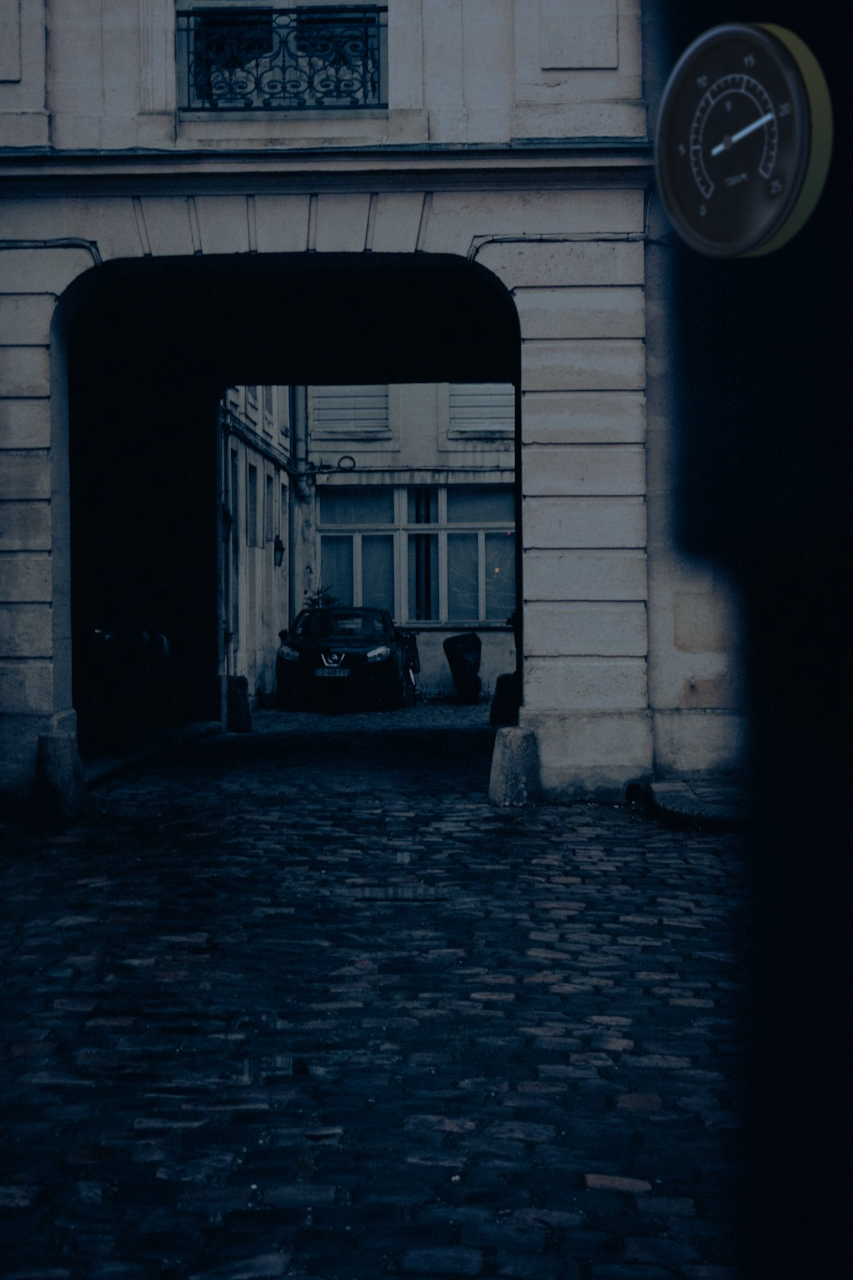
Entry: 20 V
